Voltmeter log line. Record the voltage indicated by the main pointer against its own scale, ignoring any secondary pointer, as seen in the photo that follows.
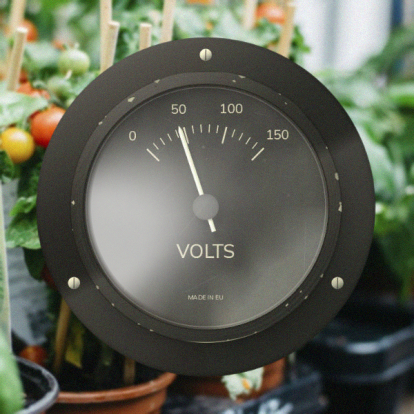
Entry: 45 V
